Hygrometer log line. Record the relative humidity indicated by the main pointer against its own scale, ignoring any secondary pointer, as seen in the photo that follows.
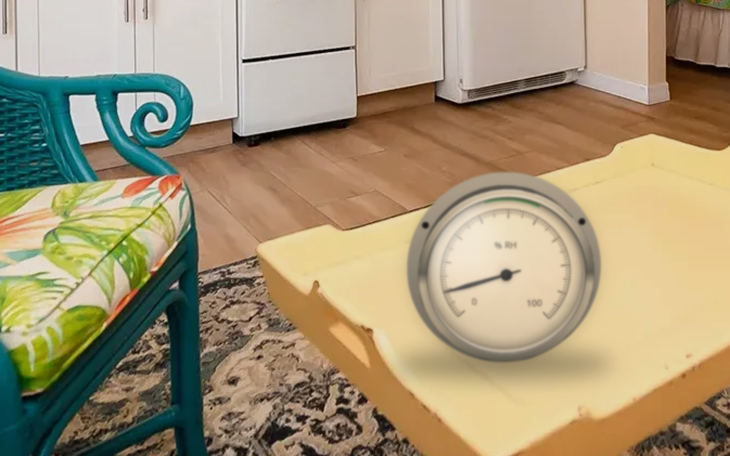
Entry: 10 %
